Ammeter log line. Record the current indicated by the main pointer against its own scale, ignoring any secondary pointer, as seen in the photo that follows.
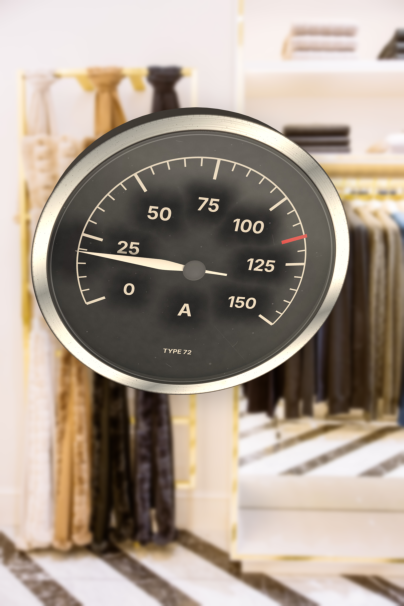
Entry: 20 A
